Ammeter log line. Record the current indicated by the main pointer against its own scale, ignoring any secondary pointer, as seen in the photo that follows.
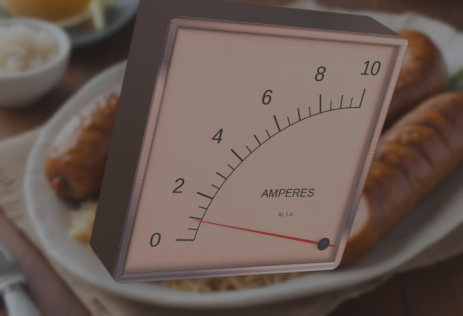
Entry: 1 A
